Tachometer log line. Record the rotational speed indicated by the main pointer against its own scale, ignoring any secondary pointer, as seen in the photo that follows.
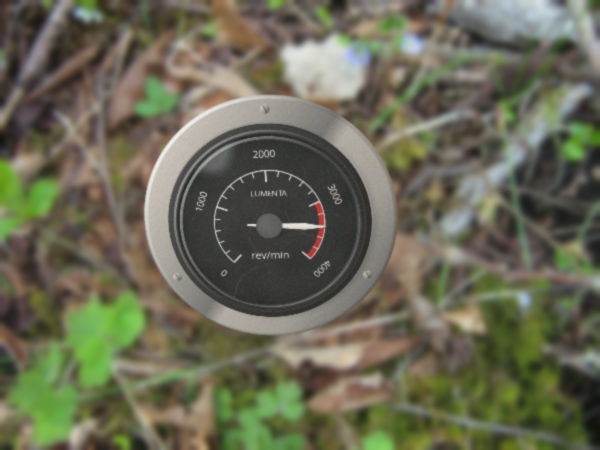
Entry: 3400 rpm
